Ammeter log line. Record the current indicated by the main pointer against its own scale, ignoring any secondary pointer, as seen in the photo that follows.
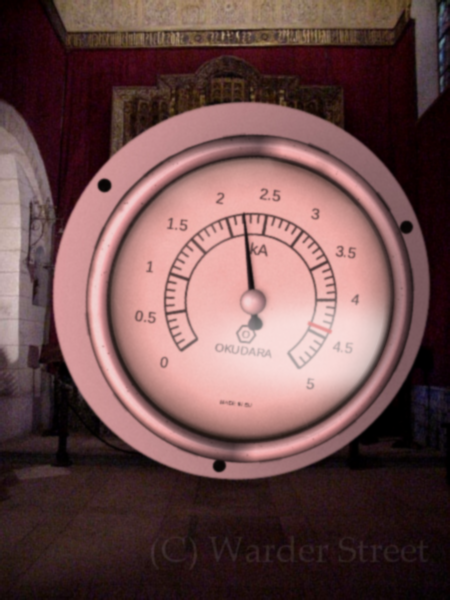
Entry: 2.2 kA
